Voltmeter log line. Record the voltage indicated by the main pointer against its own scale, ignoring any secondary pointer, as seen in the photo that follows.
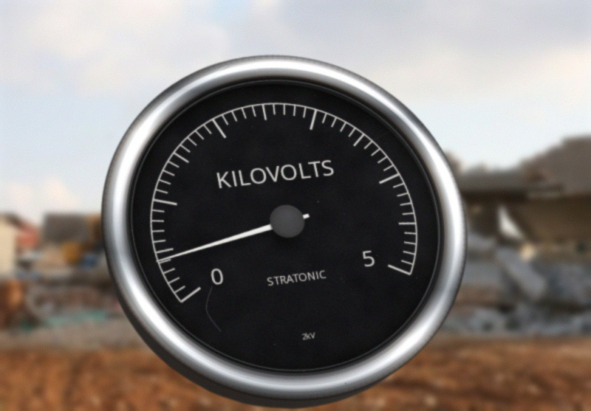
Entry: 0.4 kV
